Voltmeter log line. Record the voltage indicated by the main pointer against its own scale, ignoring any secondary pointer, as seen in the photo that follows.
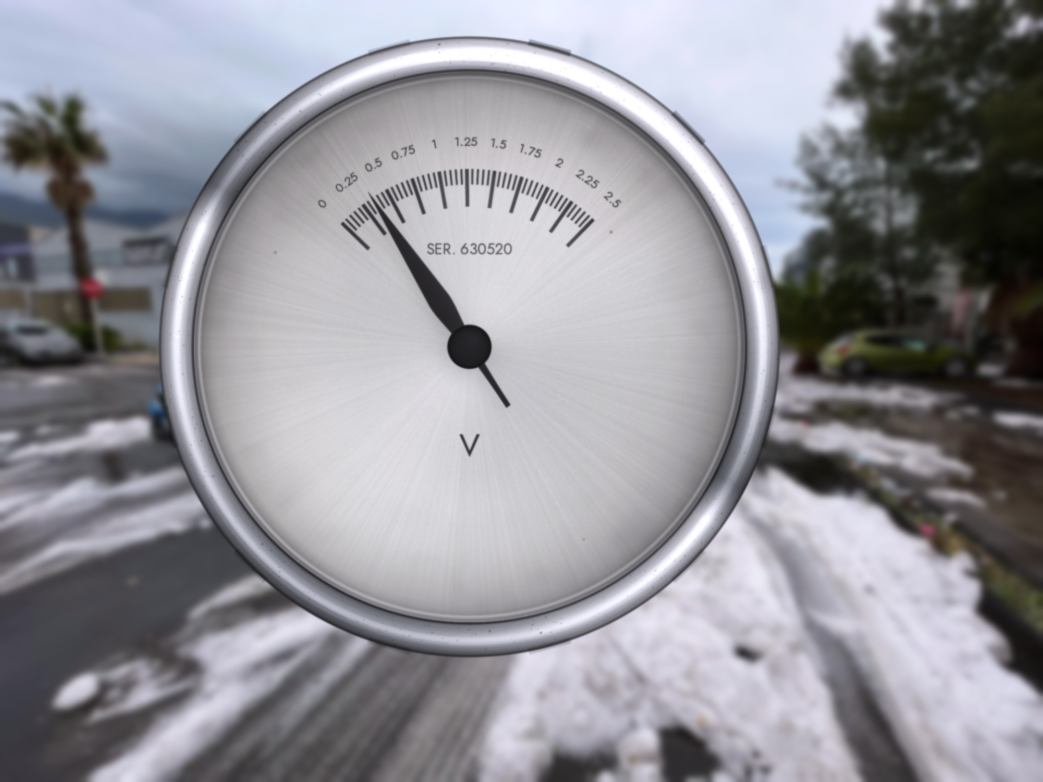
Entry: 0.35 V
